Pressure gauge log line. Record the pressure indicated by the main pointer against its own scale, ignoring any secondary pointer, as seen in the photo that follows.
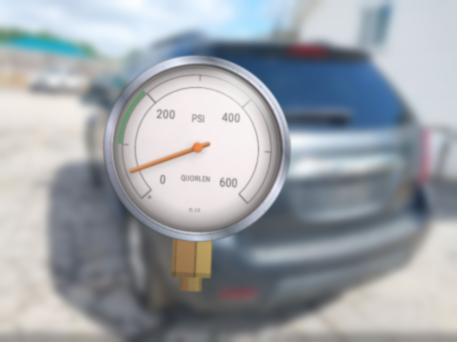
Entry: 50 psi
